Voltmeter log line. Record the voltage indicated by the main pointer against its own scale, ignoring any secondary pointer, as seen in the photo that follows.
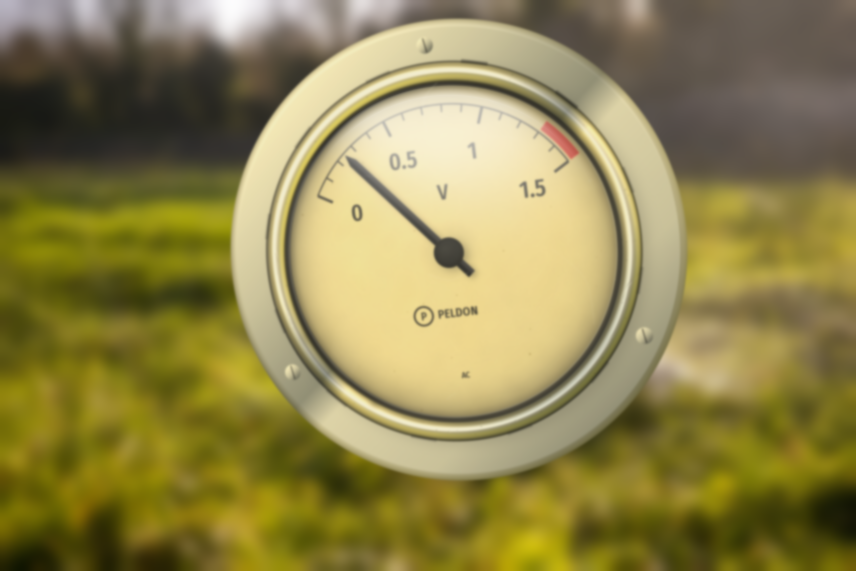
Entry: 0.25 V
